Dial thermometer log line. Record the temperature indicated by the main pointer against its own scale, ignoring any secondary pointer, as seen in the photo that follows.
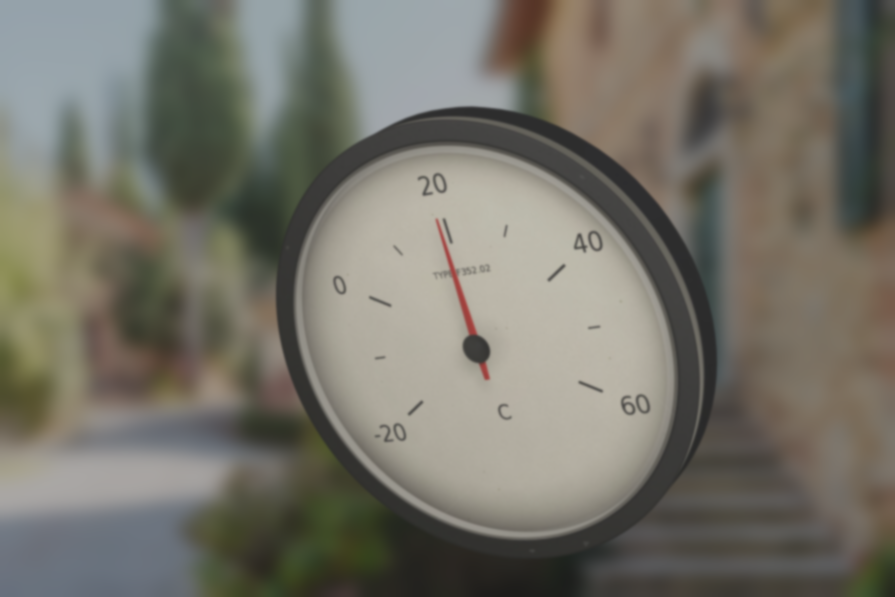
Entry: 20 °C
